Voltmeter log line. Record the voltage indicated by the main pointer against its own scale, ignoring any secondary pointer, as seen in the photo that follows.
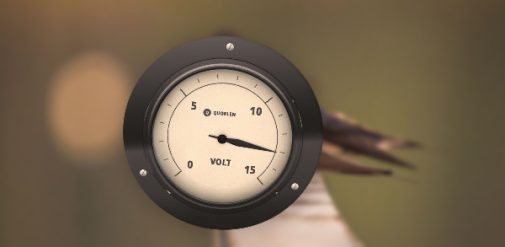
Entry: 13 V
